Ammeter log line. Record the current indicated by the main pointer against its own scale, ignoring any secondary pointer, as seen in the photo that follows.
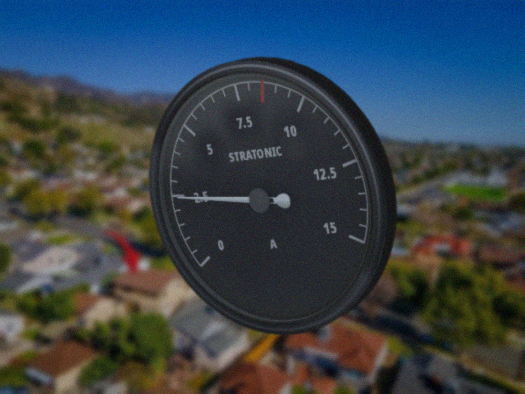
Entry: 2.5 A
